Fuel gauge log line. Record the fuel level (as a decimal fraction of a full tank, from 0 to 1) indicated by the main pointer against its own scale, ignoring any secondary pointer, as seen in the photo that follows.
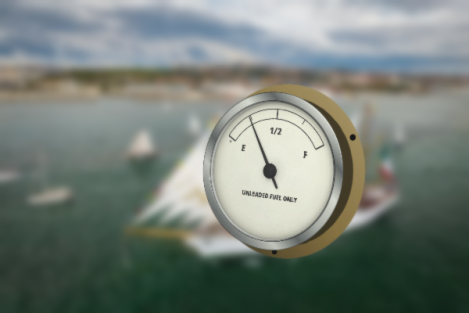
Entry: 0.25
